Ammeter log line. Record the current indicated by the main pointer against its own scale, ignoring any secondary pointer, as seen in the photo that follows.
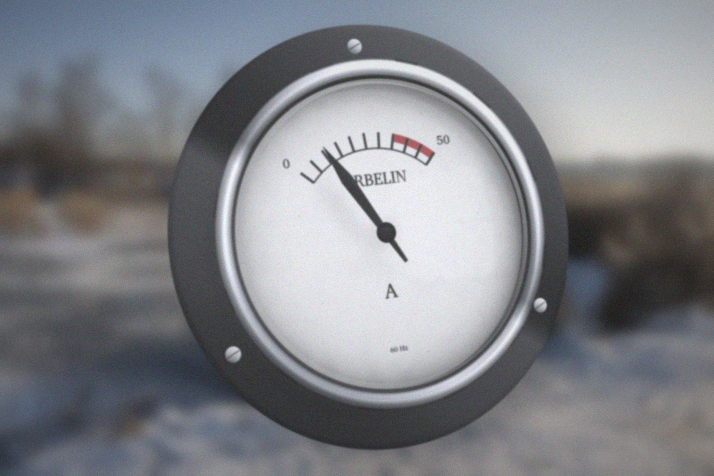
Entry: 10 A
